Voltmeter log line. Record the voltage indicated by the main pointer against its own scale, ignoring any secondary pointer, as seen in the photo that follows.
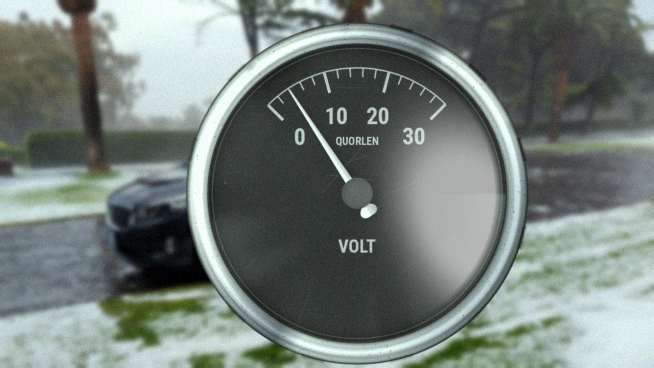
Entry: 4 V
